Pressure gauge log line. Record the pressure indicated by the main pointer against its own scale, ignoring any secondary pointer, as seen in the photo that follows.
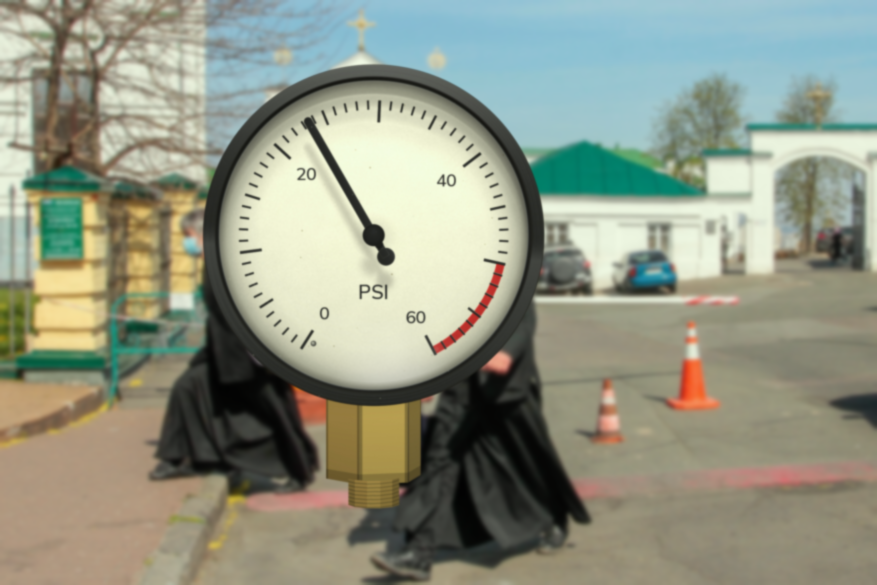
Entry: 23.5 psi
